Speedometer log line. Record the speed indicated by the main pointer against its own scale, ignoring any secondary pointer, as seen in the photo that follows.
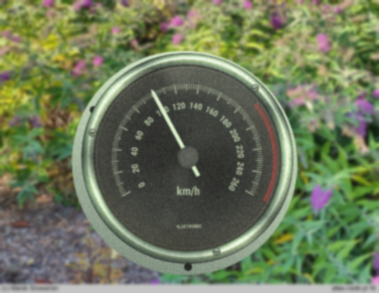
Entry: 100 km/h
